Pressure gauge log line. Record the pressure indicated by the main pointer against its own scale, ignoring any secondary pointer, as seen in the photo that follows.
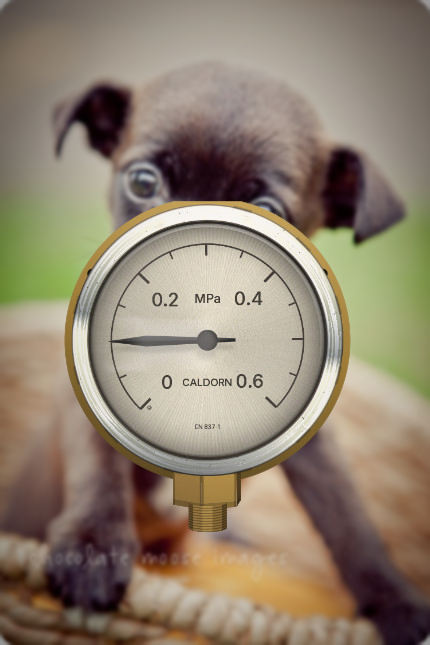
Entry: 0.1 MPa
